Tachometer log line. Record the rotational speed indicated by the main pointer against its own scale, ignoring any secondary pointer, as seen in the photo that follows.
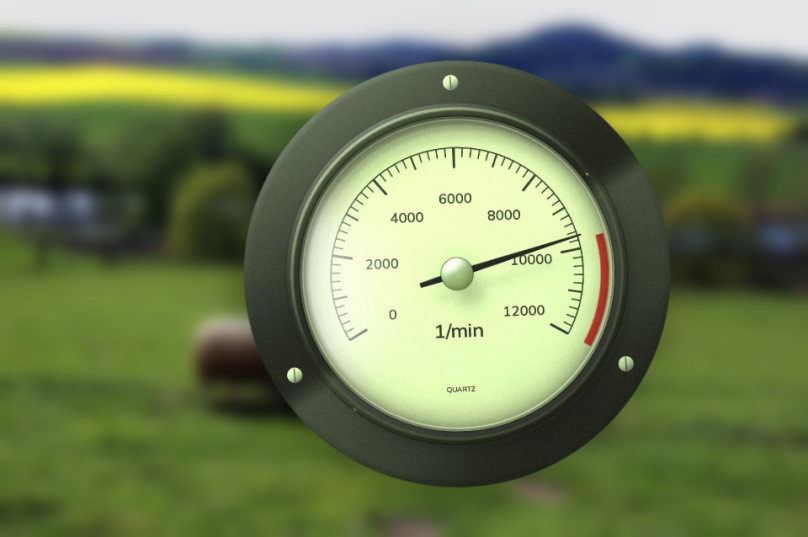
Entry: 9700 rpm
